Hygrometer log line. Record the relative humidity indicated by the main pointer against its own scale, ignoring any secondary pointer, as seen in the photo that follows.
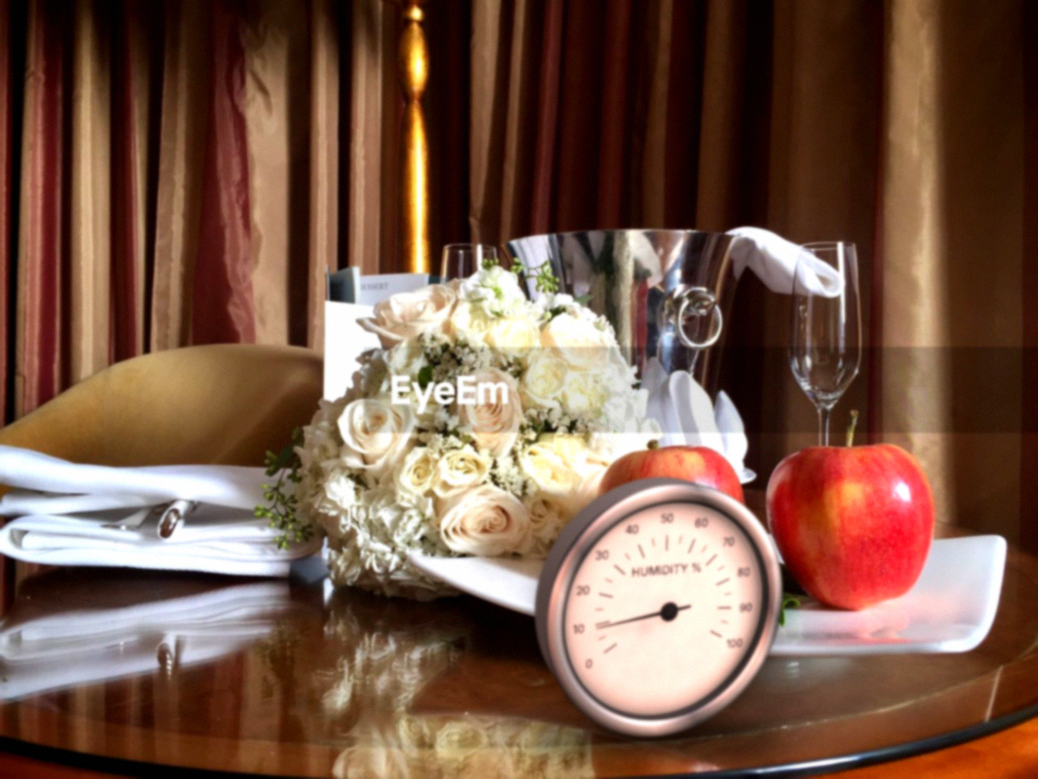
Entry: 10 %
